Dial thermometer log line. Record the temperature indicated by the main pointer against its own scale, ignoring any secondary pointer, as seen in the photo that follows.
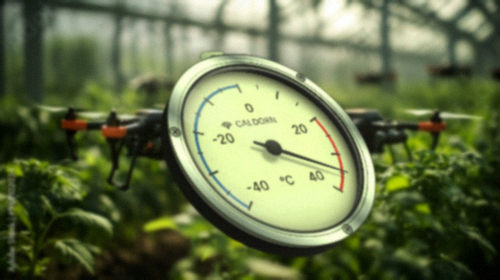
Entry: 35 °C
